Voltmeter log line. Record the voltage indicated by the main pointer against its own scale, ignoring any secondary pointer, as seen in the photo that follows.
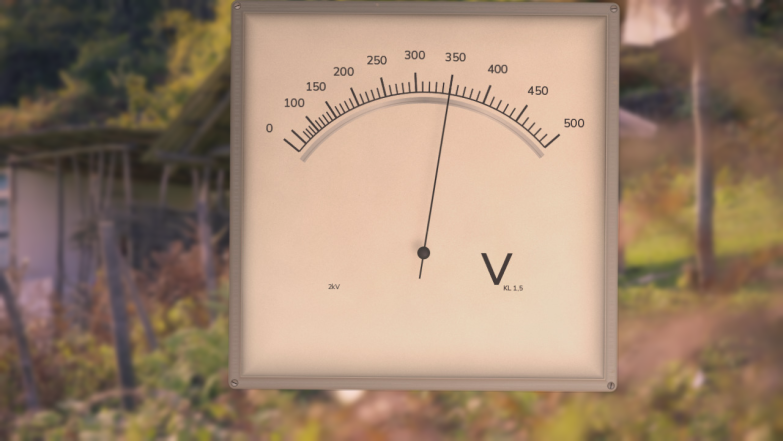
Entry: 350 V
